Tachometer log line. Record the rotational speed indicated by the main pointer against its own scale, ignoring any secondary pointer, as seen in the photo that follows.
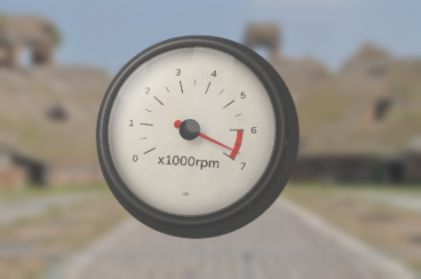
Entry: 6750 rpm
